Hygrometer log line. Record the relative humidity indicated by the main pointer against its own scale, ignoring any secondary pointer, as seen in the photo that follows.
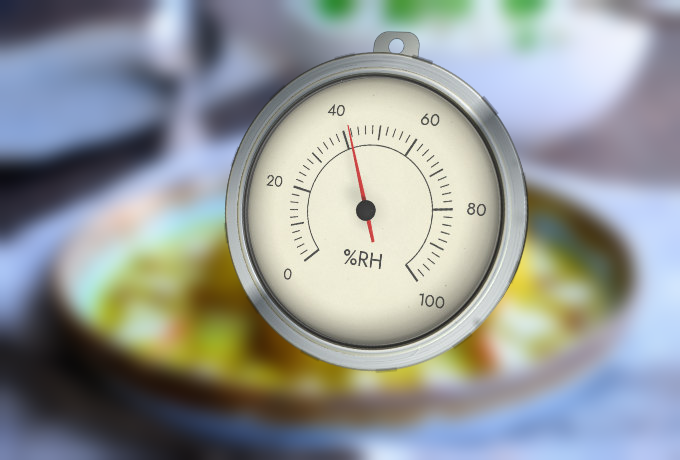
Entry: 42 %
